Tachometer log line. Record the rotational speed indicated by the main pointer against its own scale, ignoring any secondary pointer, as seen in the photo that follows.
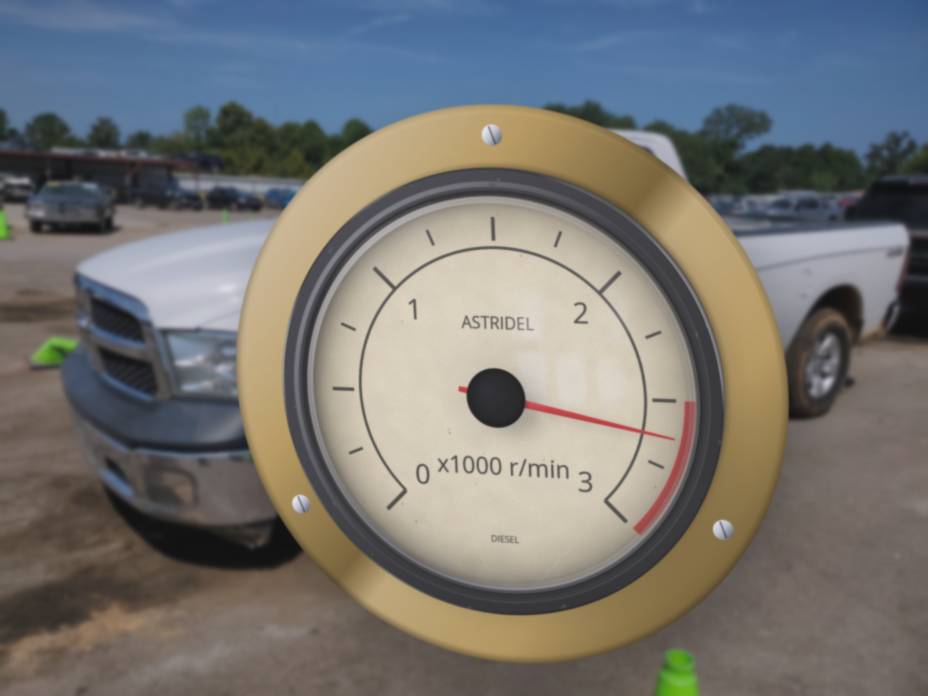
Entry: 2625 rpm
